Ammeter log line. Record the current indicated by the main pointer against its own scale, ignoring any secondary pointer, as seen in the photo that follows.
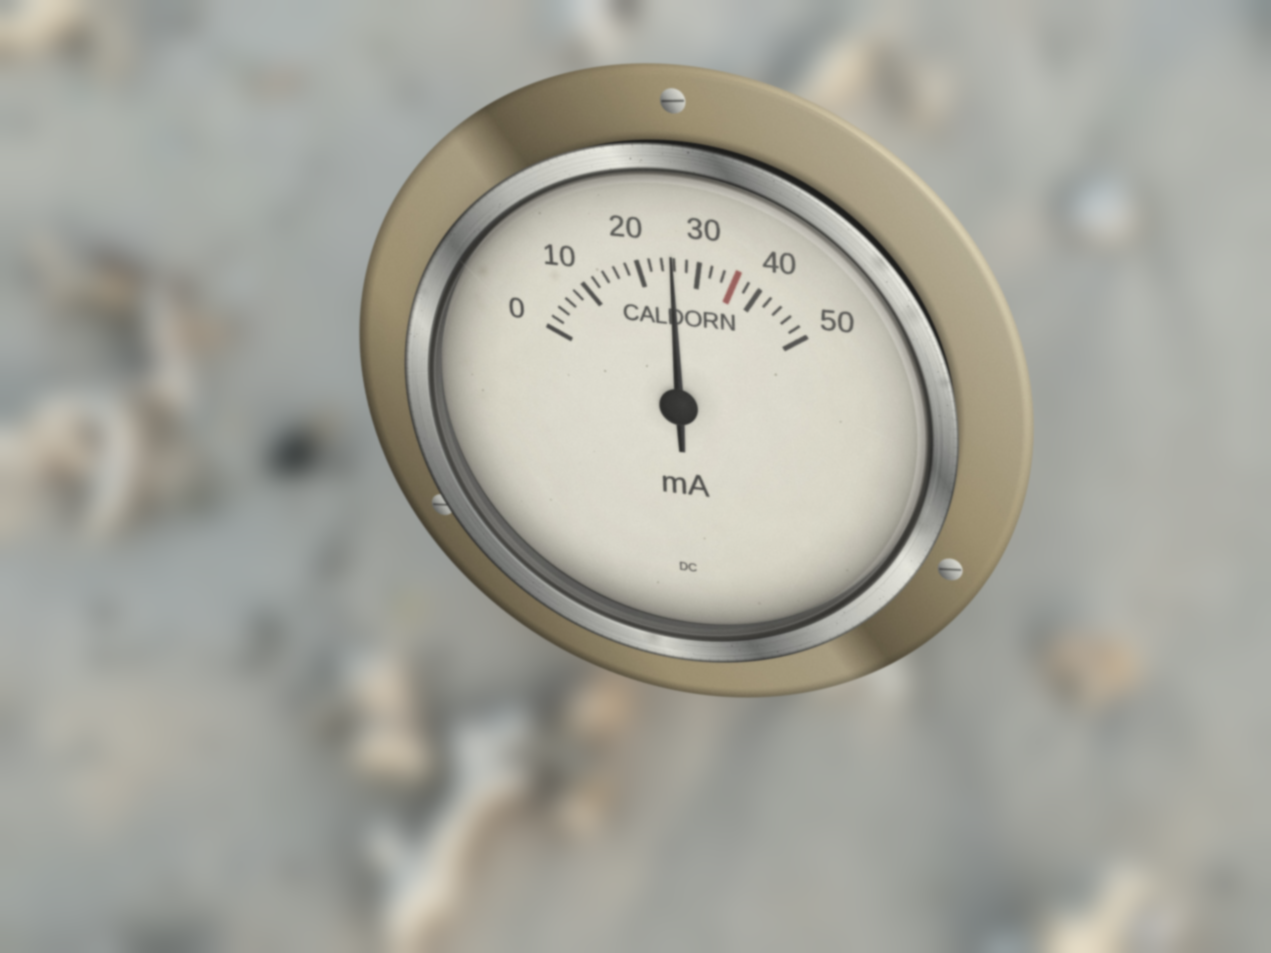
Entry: 26 mA
